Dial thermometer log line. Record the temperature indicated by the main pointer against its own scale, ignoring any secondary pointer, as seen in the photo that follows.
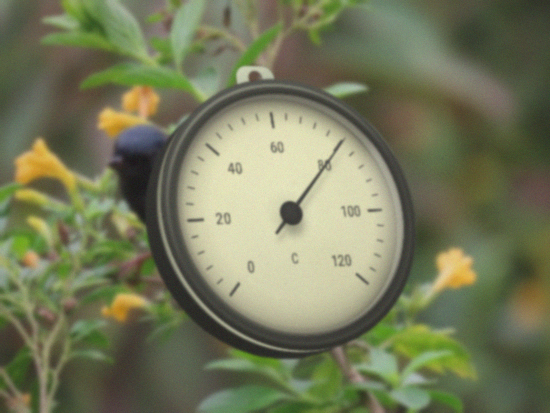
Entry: 80 °C
